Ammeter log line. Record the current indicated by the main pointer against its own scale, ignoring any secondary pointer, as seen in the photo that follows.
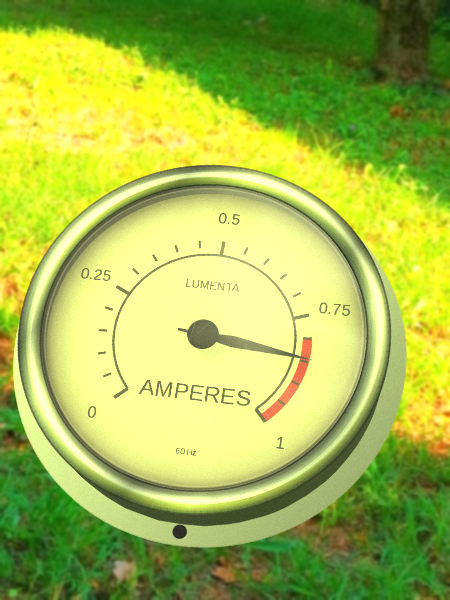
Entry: 0.85 A
